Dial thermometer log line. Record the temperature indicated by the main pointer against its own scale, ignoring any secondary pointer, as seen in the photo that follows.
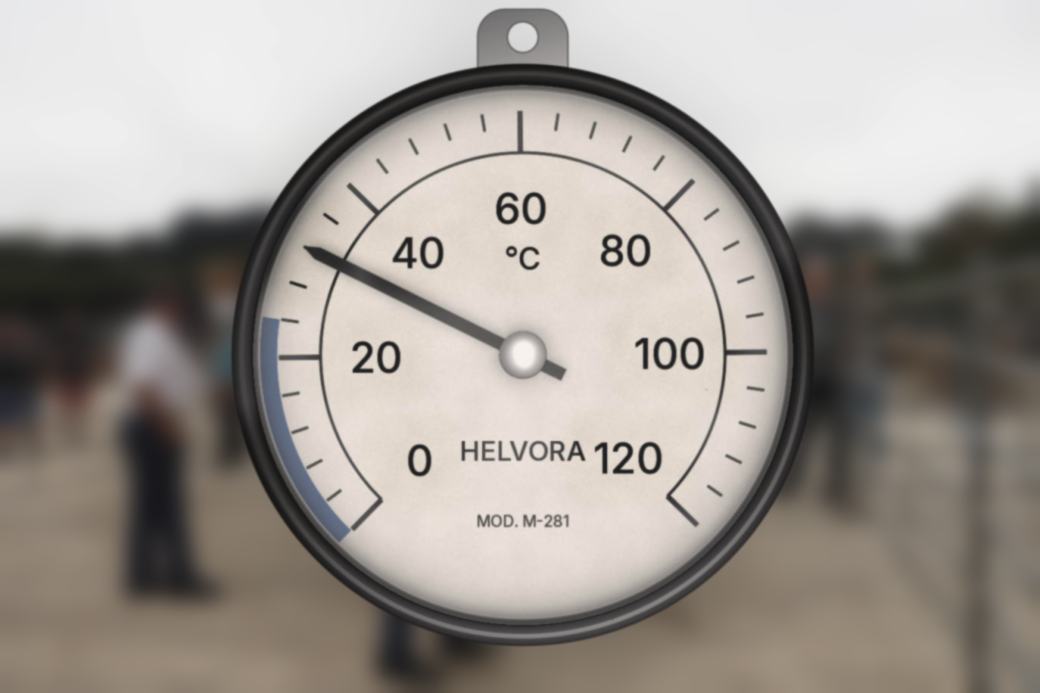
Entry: 32 °C
